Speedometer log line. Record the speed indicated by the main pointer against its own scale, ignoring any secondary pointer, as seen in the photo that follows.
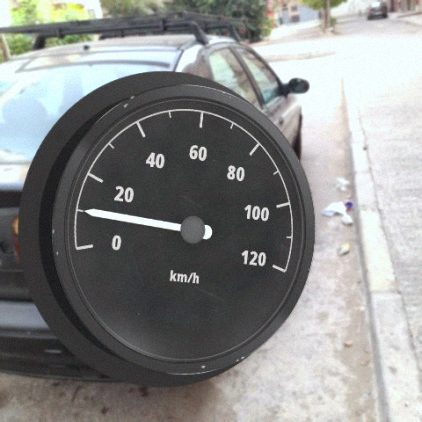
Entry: 10 km/h
